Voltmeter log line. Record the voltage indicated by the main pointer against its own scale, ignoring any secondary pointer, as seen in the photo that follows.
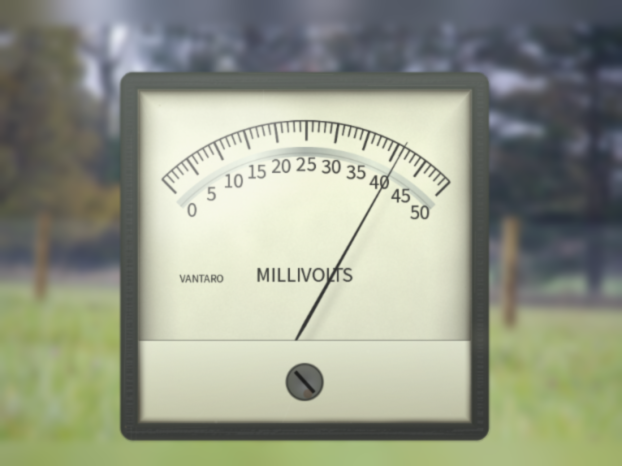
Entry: 41 mV
